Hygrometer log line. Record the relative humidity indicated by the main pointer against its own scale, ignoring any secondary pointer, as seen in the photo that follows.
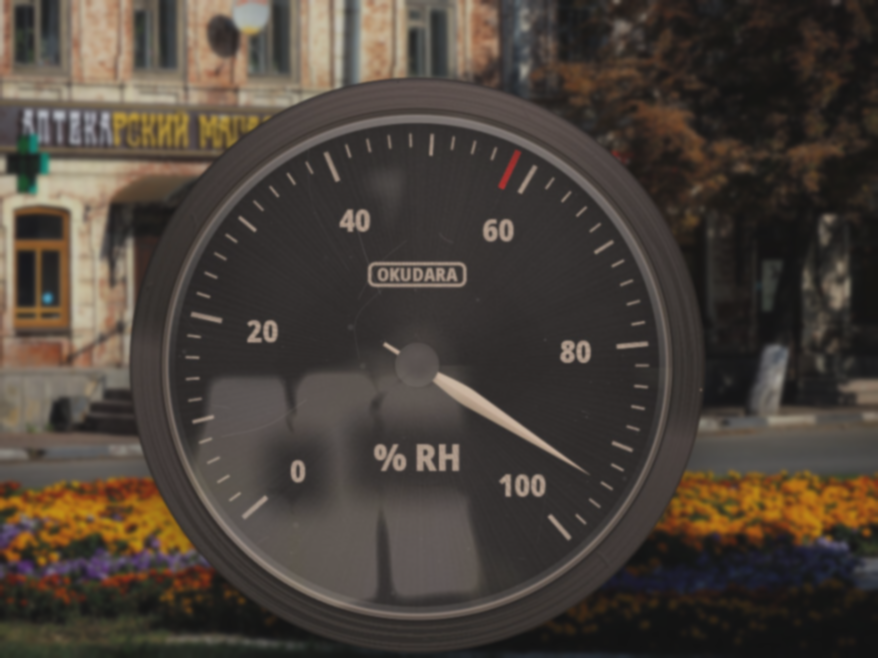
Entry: 94 %
